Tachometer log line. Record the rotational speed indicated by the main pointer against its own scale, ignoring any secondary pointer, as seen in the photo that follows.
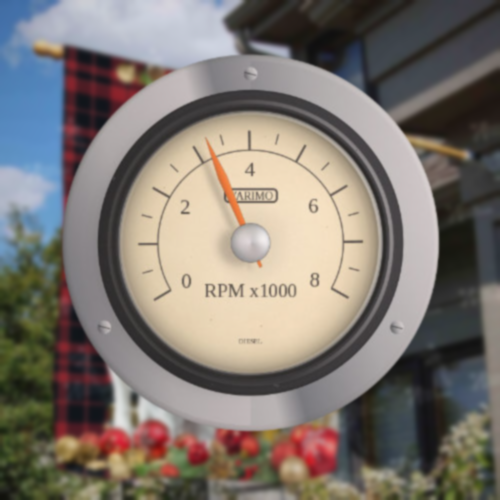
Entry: 3250 rpm
